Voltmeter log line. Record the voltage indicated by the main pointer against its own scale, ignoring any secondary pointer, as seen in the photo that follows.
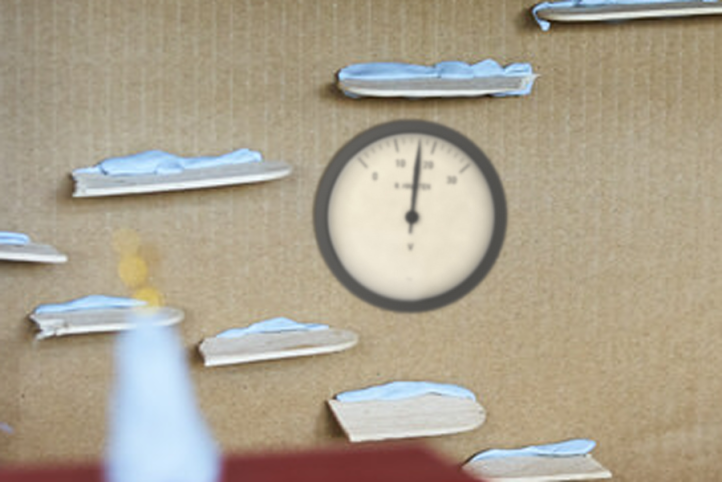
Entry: 16 V
